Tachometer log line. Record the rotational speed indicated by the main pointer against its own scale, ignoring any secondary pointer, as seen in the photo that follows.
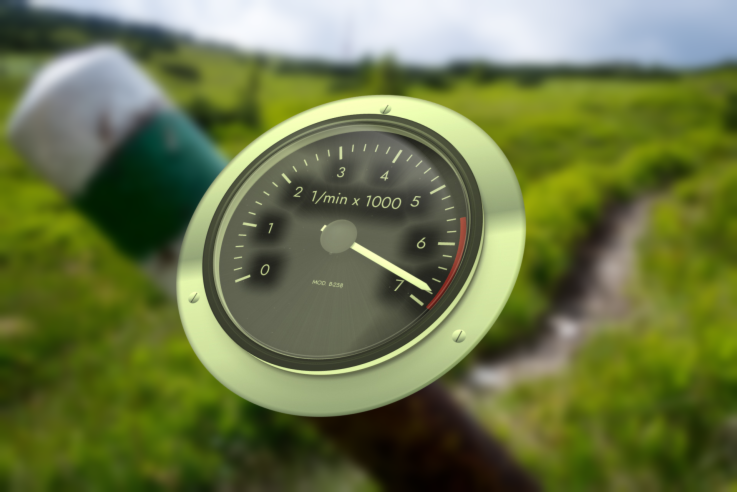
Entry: 6800 rpm
